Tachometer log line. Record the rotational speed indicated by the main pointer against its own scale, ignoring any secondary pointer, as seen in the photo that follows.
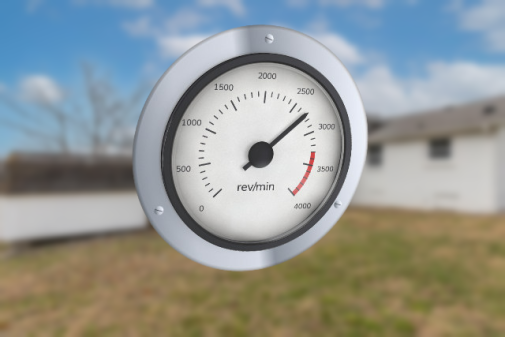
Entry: 2700 rpm
